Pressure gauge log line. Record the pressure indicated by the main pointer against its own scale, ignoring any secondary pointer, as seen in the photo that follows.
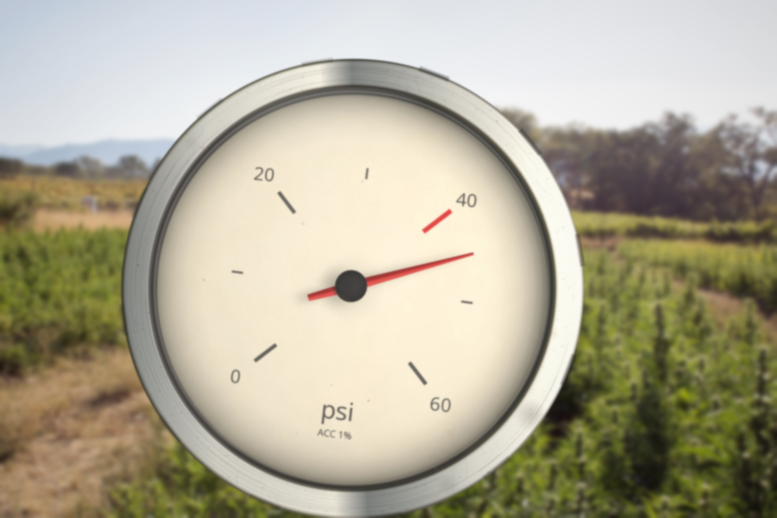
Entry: 45 psi
